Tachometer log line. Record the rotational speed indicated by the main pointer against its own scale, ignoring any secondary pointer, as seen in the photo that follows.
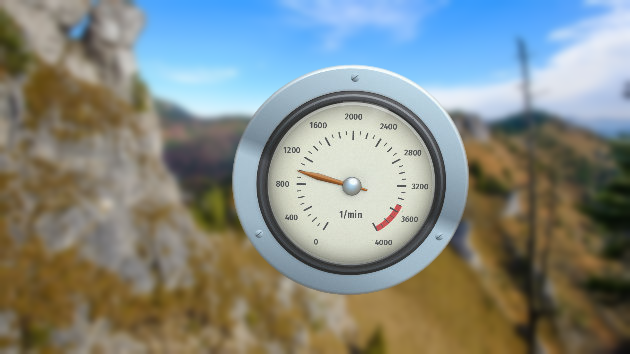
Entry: 1000 rpm
